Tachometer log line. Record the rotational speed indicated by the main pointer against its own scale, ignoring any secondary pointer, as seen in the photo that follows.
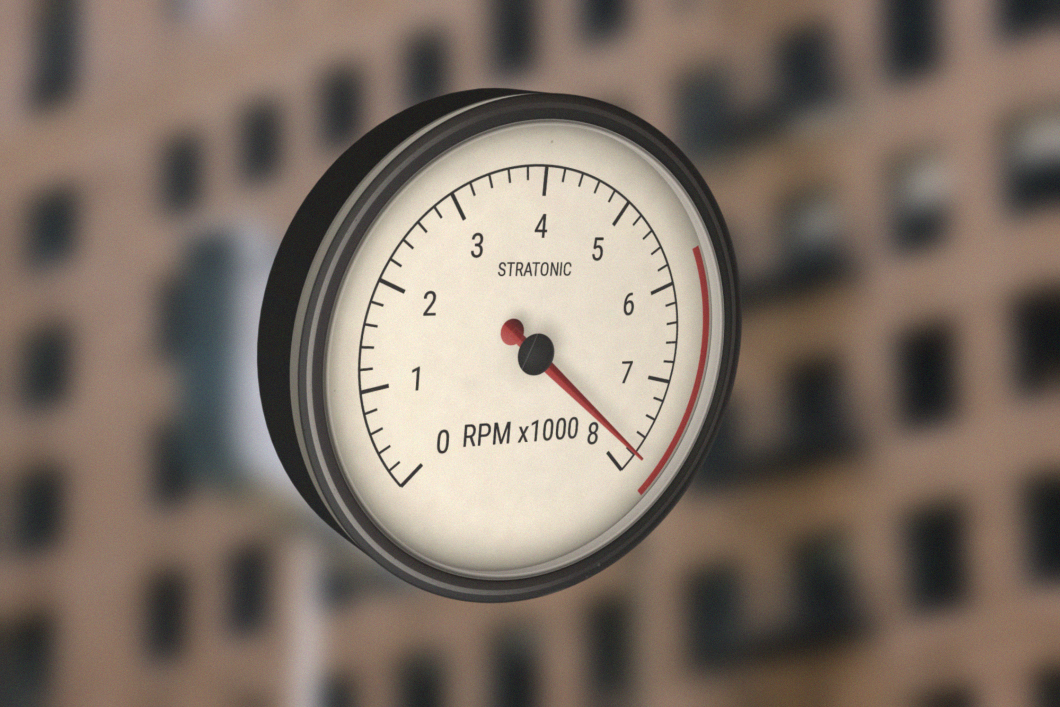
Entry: 7800 rpm
